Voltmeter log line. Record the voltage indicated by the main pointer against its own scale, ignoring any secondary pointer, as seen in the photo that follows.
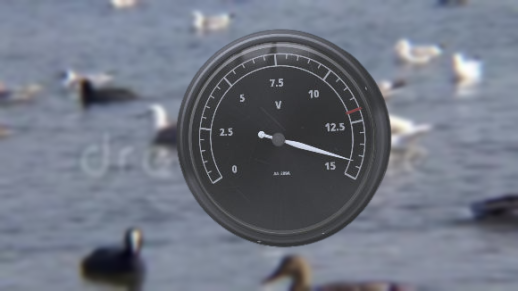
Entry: 14.25 V
